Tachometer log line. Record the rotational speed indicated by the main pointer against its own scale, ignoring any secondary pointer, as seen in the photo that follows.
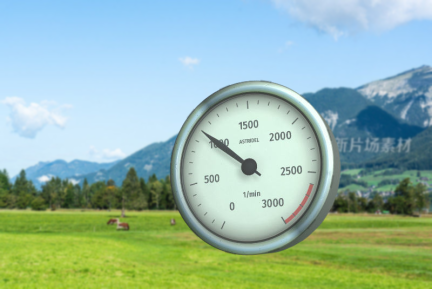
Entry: 1000 rpm
